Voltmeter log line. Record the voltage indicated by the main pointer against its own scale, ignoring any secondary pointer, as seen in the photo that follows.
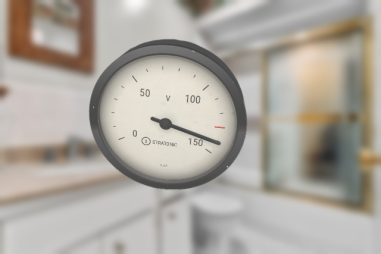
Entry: 140 V
